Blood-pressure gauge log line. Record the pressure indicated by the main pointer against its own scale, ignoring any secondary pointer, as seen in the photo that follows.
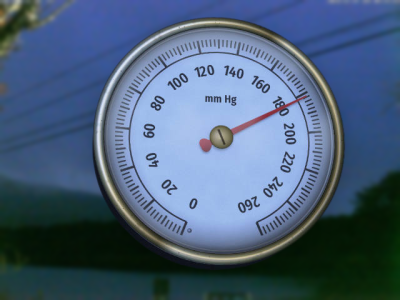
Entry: 182 mmHg
